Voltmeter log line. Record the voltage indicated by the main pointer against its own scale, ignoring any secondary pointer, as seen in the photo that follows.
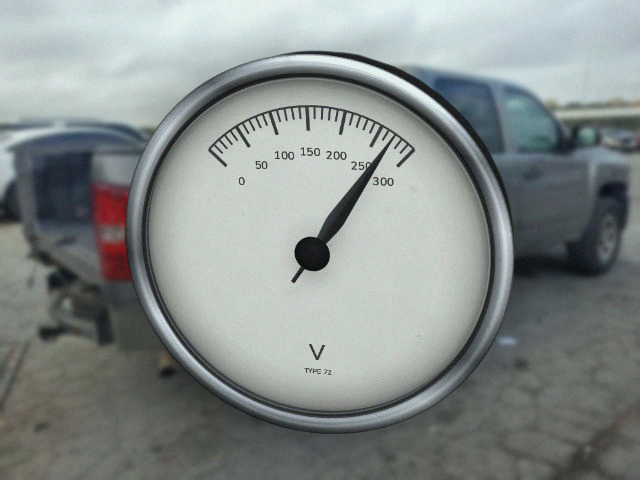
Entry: 270 V
